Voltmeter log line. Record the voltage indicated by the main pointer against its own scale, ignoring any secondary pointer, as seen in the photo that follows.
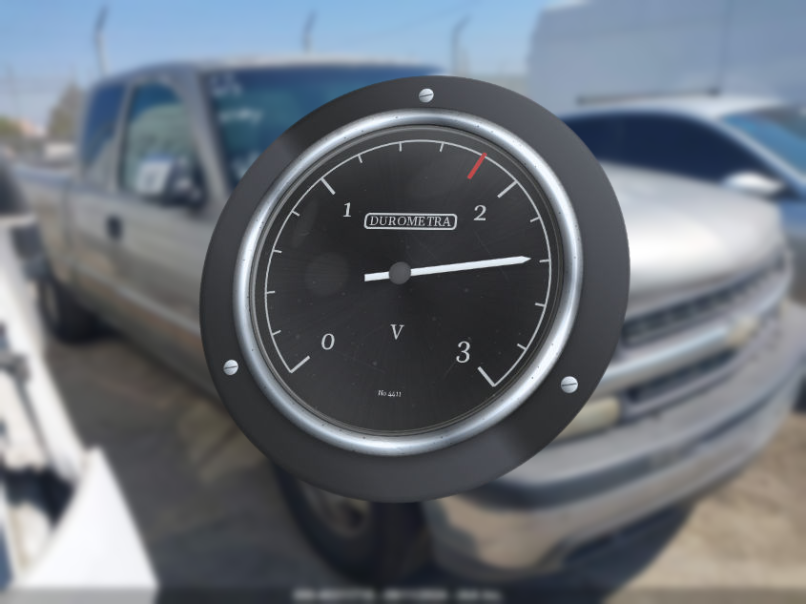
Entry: 2.4 V
